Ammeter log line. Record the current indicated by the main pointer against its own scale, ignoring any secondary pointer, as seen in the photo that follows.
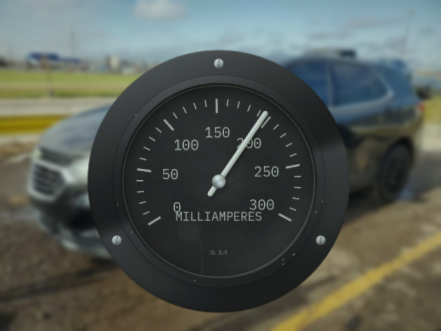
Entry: 195 mA
